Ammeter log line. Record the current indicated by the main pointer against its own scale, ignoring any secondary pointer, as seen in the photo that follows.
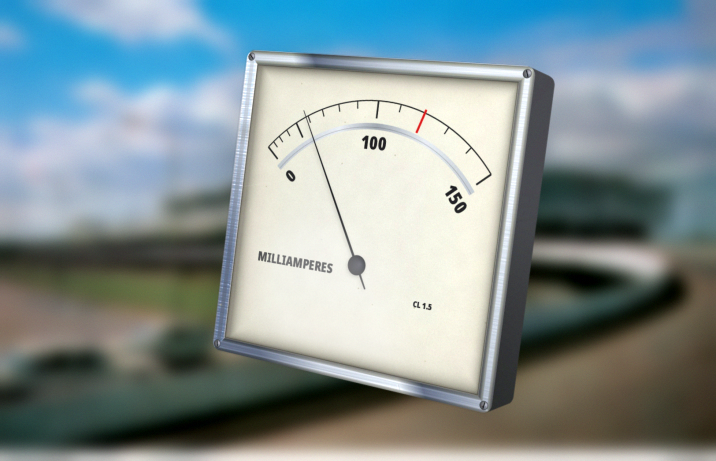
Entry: 60 mA
